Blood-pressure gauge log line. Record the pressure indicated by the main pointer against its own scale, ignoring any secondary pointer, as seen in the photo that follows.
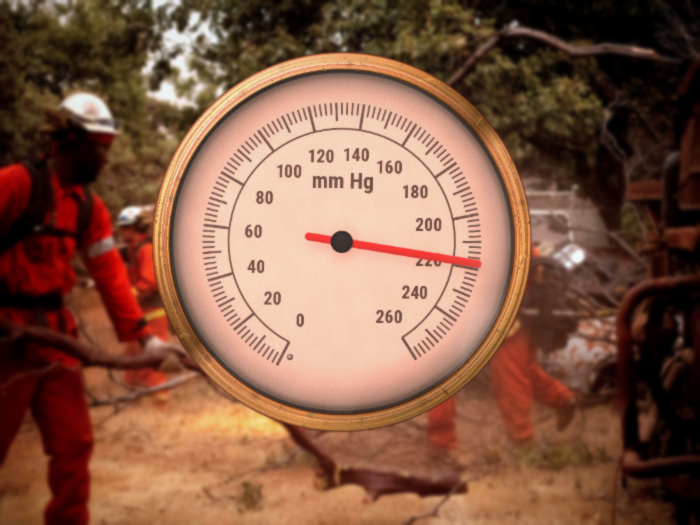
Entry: 218 mmHg
